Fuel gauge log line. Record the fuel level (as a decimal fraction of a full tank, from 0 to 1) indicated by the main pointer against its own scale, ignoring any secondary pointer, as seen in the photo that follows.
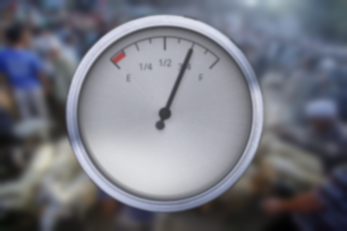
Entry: 0.75
